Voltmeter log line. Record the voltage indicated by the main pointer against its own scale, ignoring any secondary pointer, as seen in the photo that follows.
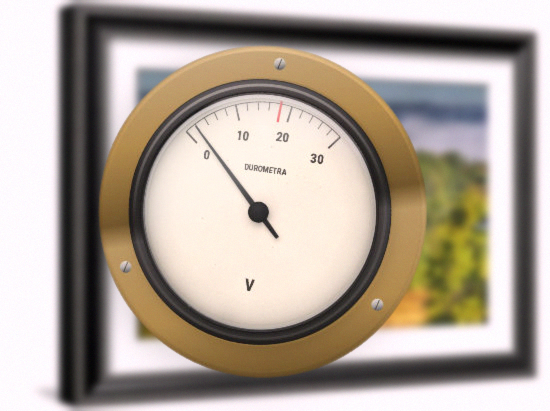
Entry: 2 V
